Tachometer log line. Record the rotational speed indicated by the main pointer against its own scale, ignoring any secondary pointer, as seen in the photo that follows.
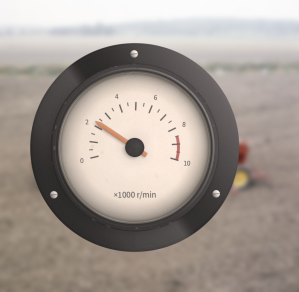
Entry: 2250 rpm
